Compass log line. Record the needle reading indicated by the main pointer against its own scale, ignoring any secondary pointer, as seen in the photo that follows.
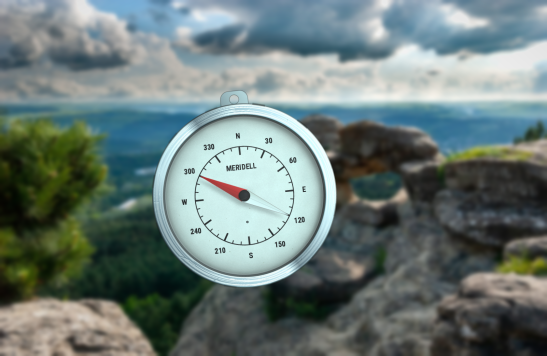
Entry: 300 °
